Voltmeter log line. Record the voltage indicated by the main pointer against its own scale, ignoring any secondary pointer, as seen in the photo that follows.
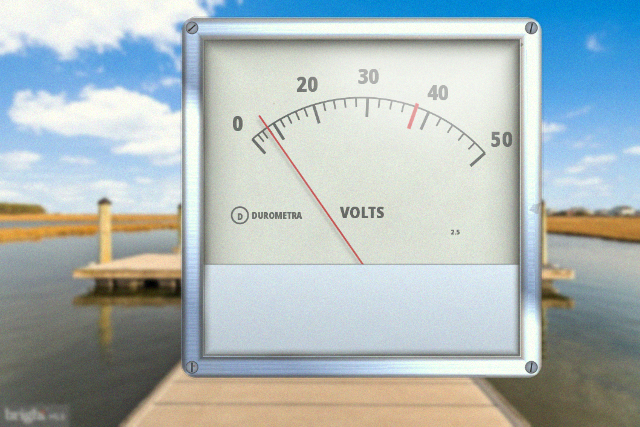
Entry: 8 V
